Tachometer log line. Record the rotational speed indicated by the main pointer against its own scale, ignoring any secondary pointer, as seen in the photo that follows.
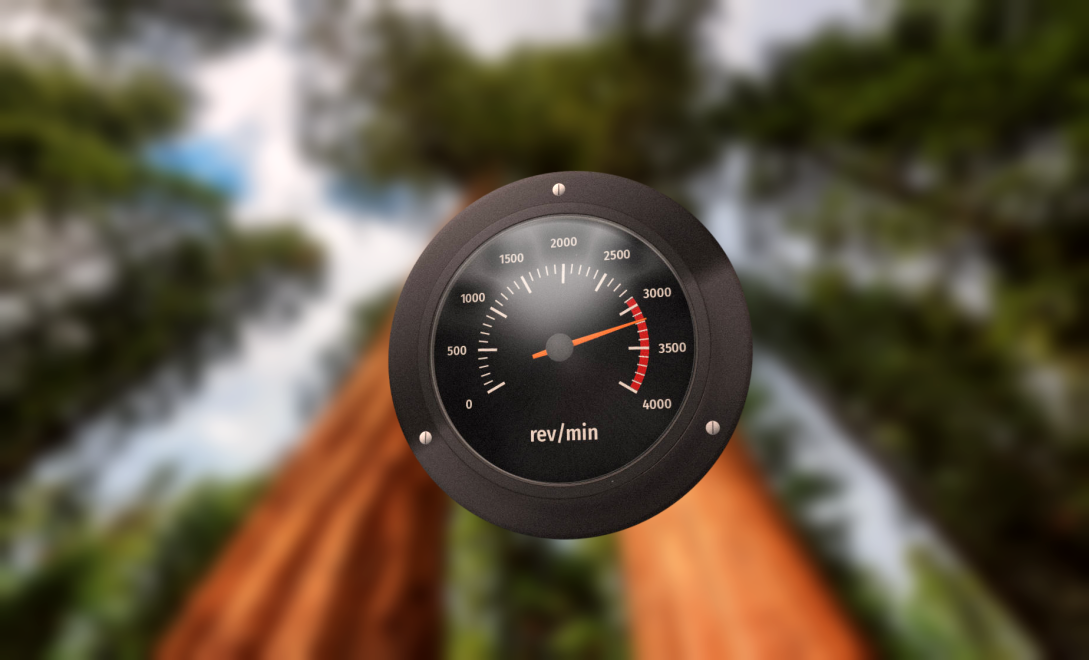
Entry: 3200 rpm
